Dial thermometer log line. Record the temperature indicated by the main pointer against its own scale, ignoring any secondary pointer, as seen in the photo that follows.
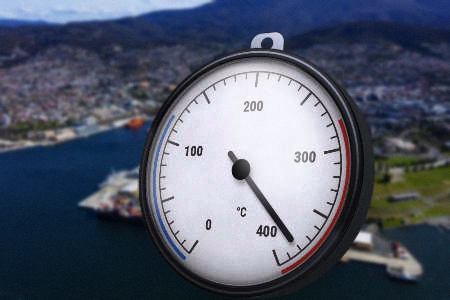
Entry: 380 °C
